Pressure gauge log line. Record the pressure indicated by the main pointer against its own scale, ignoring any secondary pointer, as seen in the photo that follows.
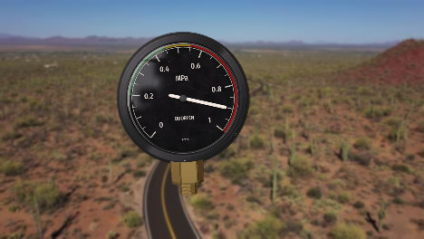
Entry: 0.9 MPa
